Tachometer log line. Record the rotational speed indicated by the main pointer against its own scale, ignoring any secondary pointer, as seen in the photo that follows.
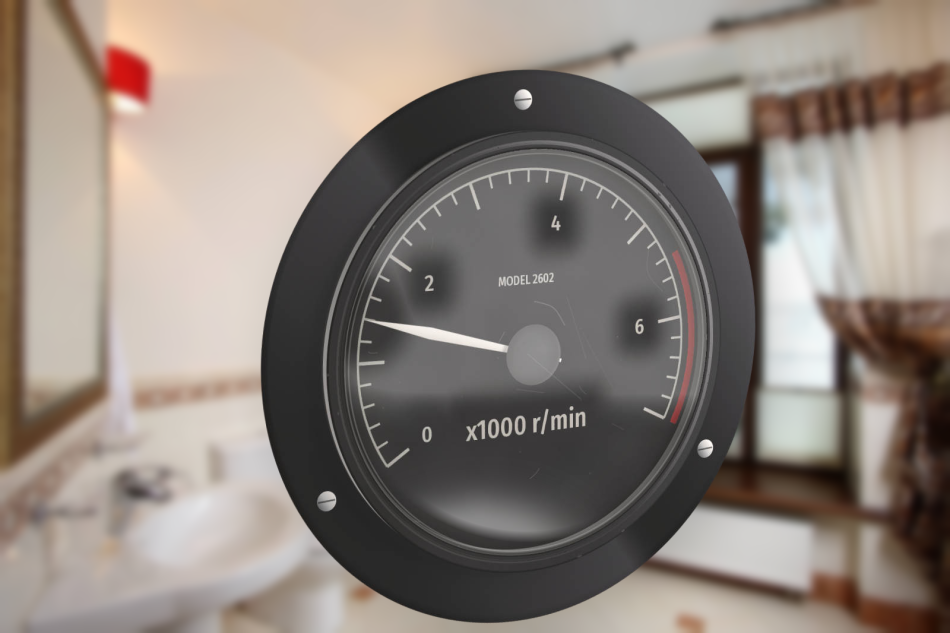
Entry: 1400 rpm
